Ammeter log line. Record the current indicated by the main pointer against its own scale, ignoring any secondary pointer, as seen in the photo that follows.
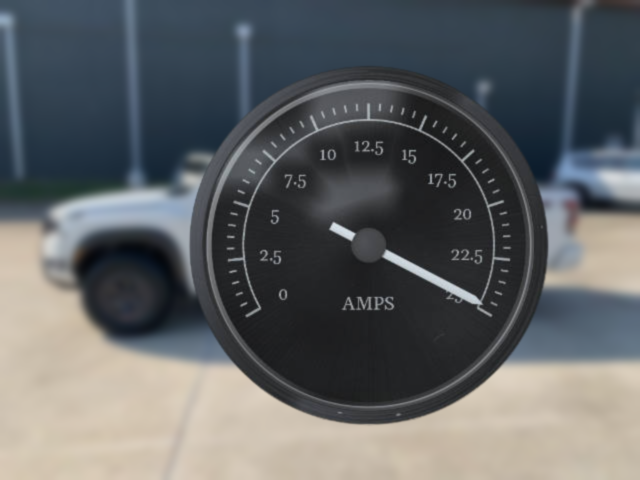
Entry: 24.75 A
